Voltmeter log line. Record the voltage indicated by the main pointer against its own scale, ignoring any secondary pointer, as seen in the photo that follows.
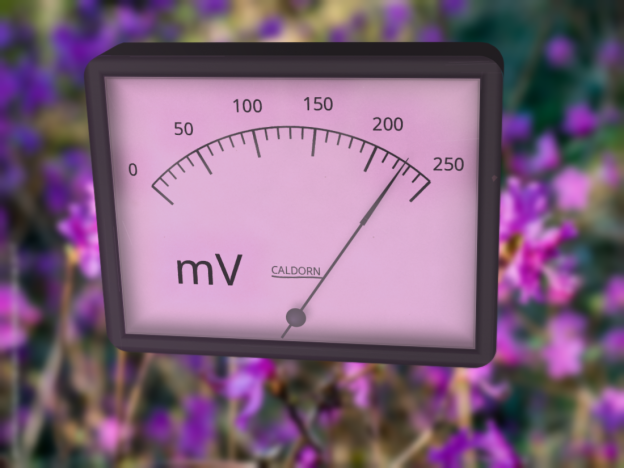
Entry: 225 mV
